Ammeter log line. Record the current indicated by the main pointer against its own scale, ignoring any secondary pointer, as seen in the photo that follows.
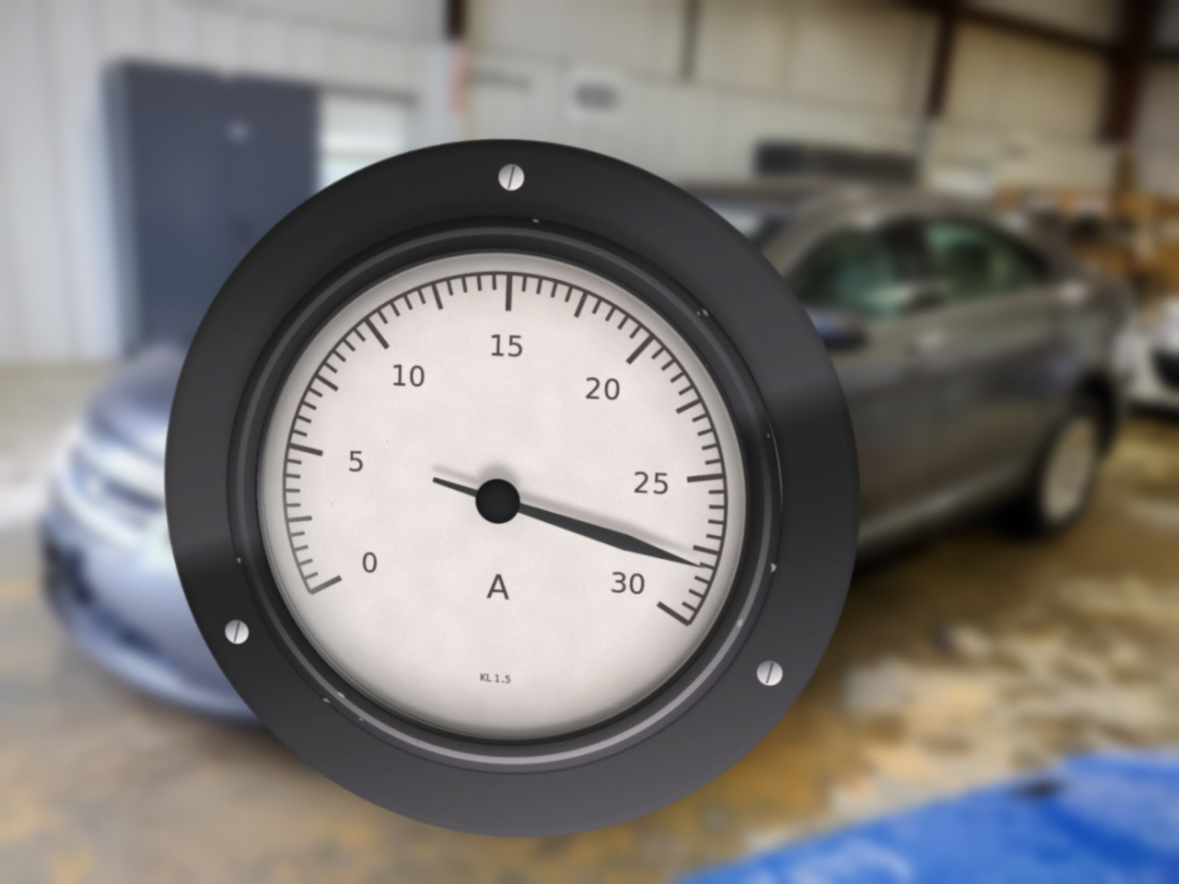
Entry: 28 A
